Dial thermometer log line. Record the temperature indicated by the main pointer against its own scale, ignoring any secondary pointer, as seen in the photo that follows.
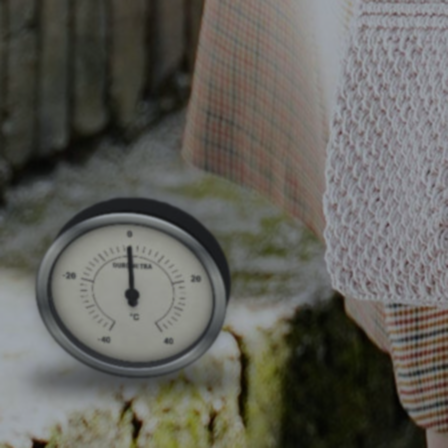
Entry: 0 °C
